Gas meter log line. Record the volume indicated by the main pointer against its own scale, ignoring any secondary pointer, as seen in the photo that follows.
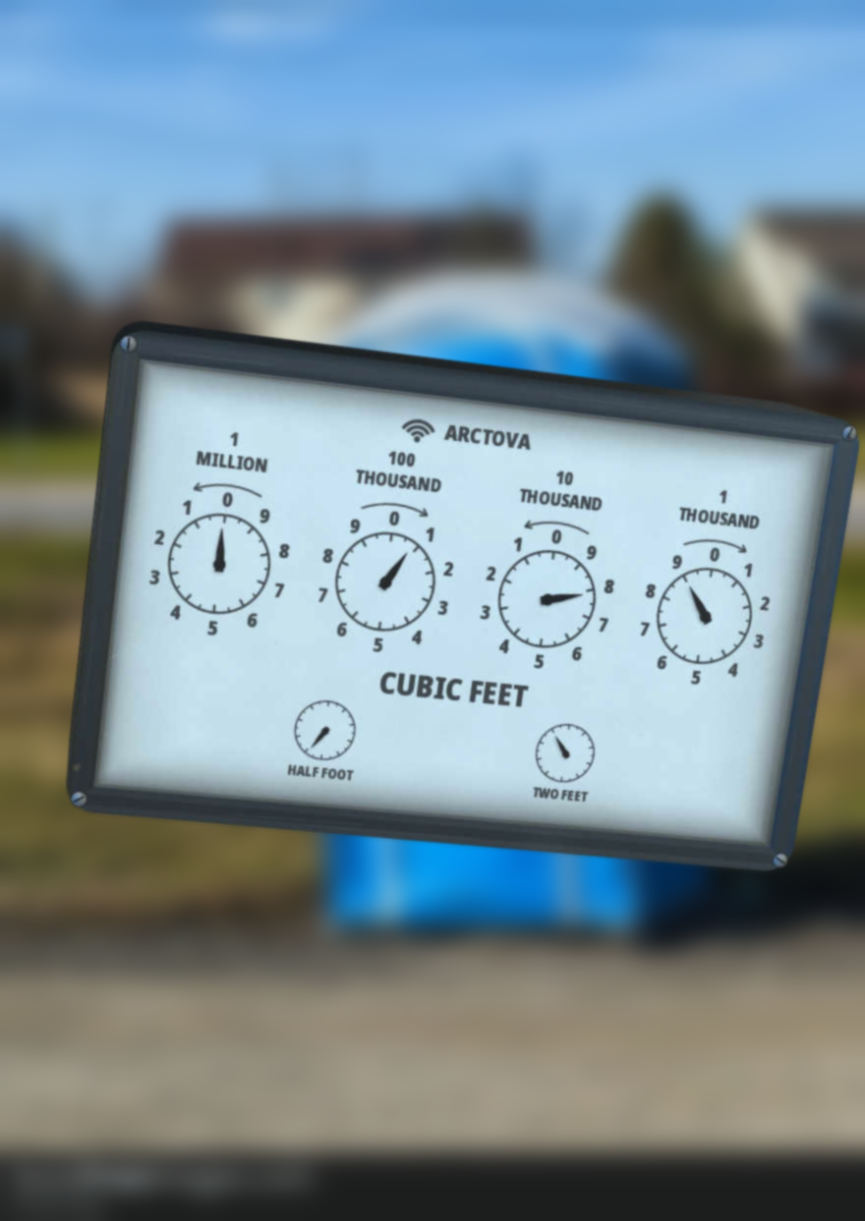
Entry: 7900 ft³
